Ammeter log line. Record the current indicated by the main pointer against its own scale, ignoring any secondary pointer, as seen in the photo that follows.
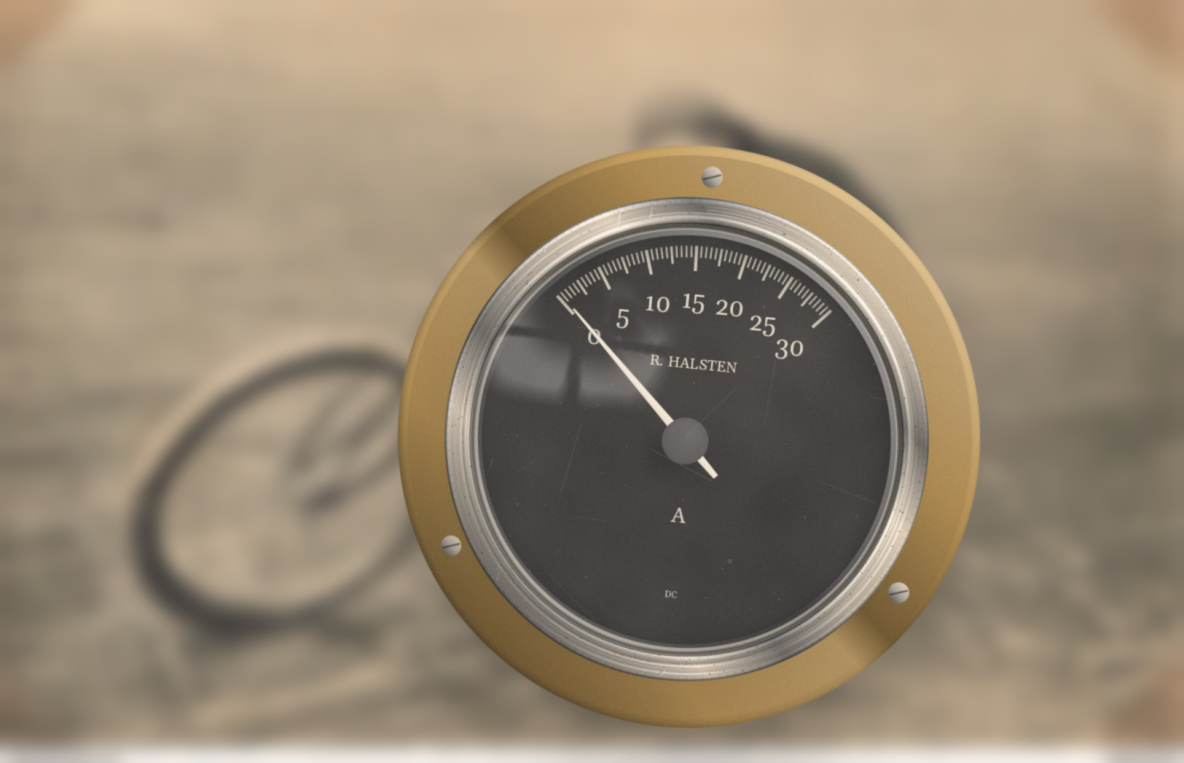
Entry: 0.5 A
